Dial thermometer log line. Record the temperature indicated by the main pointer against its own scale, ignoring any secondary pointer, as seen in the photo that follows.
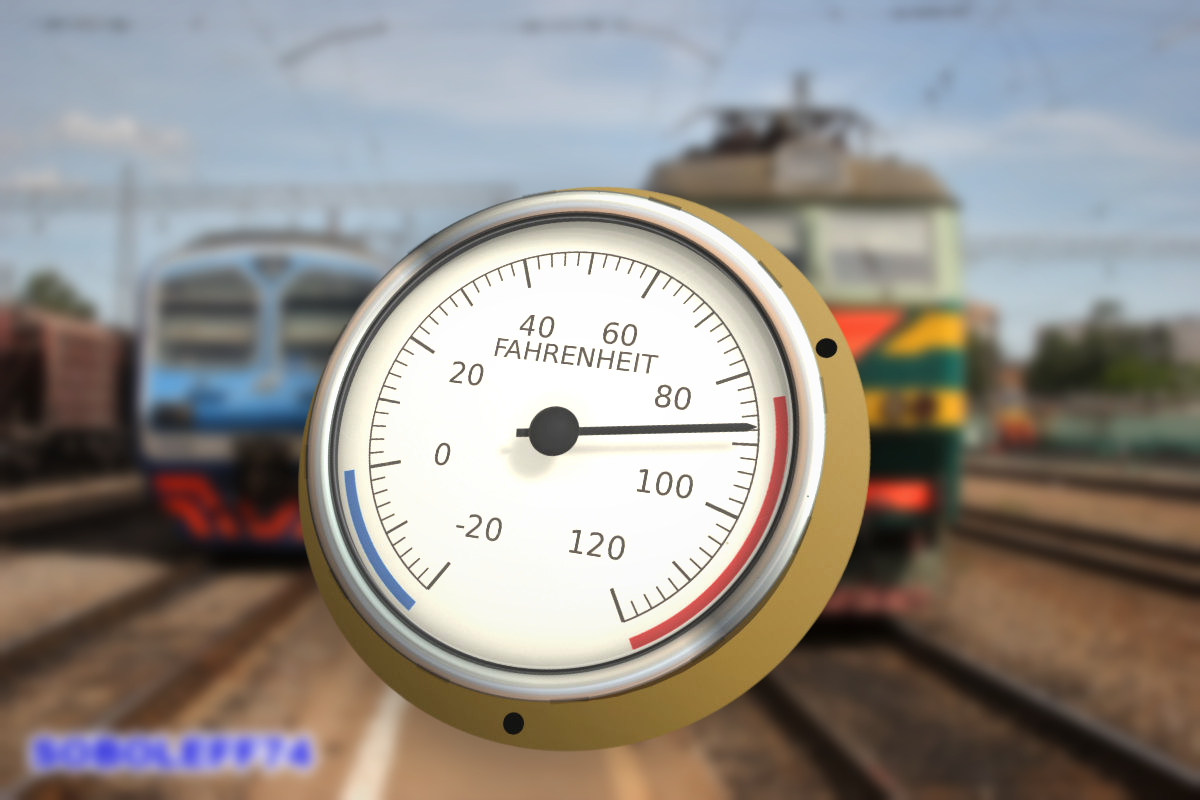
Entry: 88 °F
